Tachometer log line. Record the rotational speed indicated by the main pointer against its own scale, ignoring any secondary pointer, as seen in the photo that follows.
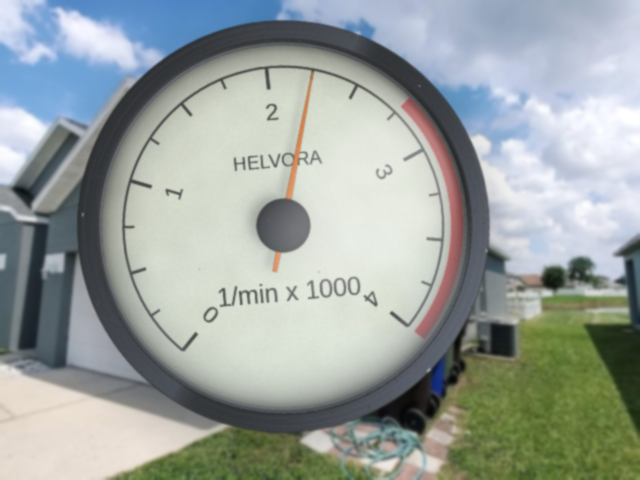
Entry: 2250 rpm
